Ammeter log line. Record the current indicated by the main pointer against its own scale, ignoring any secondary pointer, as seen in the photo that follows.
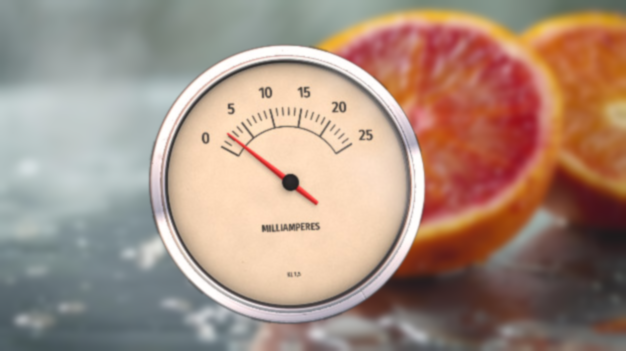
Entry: 2 mA
